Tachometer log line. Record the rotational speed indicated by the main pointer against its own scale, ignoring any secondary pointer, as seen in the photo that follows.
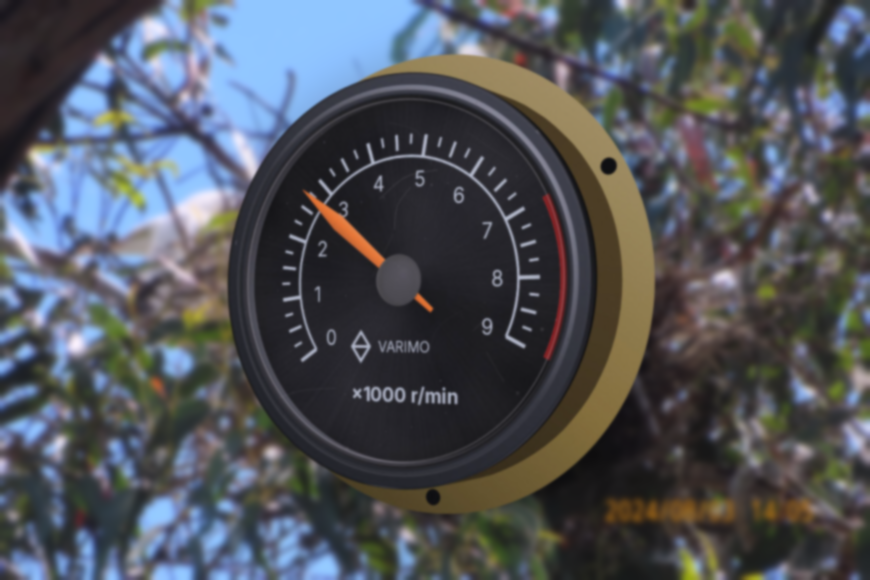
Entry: 2750 rpm
